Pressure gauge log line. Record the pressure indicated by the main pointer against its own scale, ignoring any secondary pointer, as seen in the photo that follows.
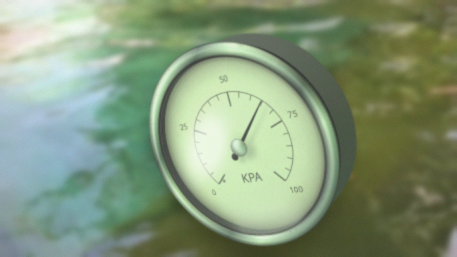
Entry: 65 kPa
